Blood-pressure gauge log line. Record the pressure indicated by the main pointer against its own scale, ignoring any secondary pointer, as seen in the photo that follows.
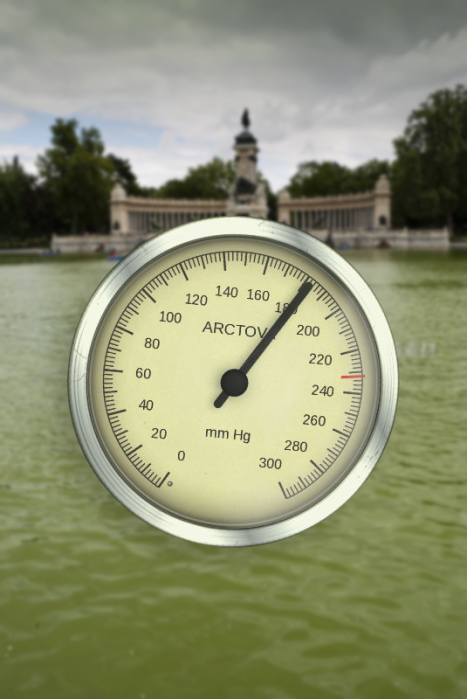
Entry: 182 mmHg
